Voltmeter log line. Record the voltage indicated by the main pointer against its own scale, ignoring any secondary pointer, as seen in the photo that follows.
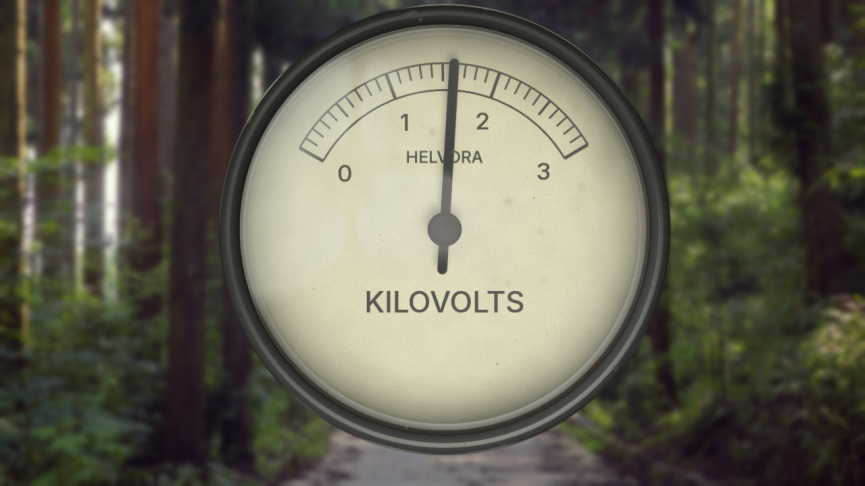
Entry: 1.6 kV
